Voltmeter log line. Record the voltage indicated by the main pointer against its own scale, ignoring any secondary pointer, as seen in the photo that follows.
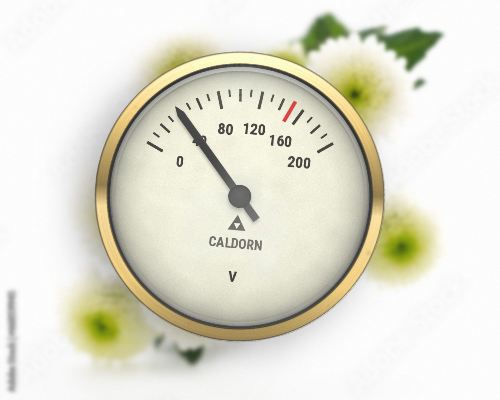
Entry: 40 V
